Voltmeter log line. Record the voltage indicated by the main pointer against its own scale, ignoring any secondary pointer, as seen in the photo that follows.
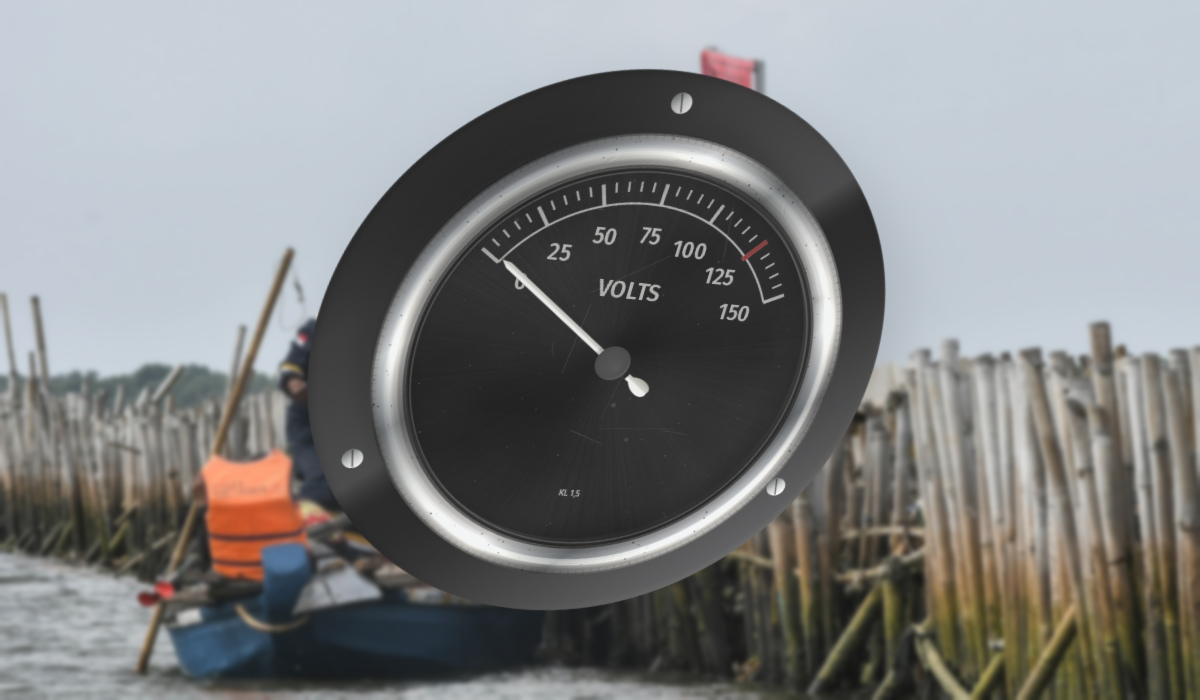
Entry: 2.5 V
